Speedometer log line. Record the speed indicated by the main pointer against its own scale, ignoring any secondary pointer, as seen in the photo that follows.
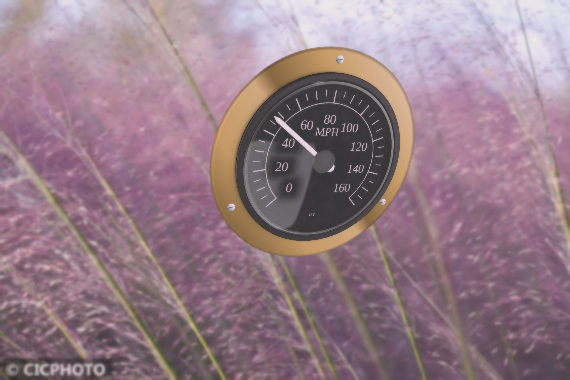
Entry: 47.5 mph
